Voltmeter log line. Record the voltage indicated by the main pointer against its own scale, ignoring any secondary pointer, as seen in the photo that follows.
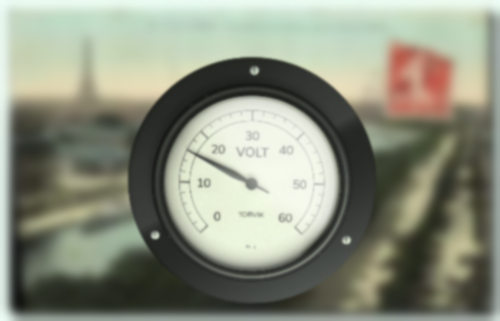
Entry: 16 V
